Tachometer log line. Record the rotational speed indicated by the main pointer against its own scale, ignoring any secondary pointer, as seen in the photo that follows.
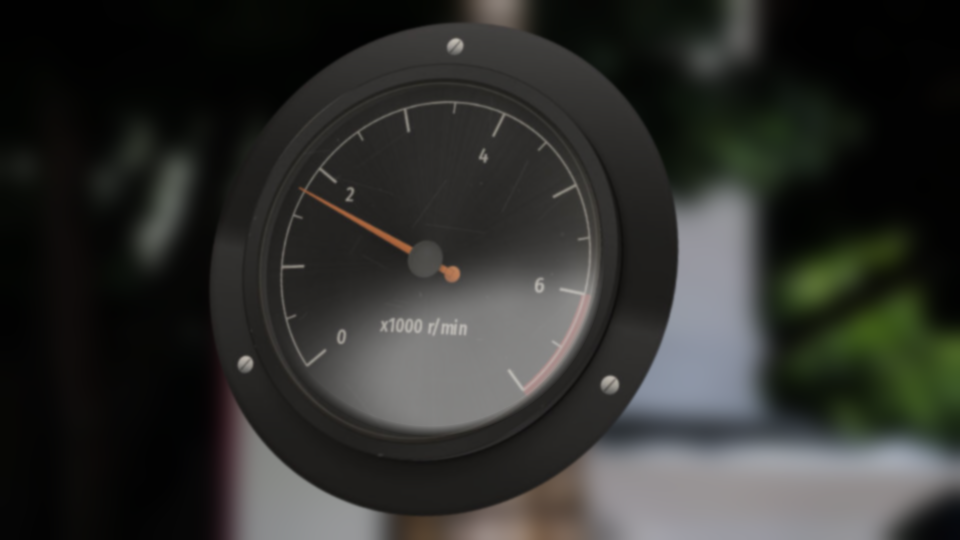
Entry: 1750 rpm
